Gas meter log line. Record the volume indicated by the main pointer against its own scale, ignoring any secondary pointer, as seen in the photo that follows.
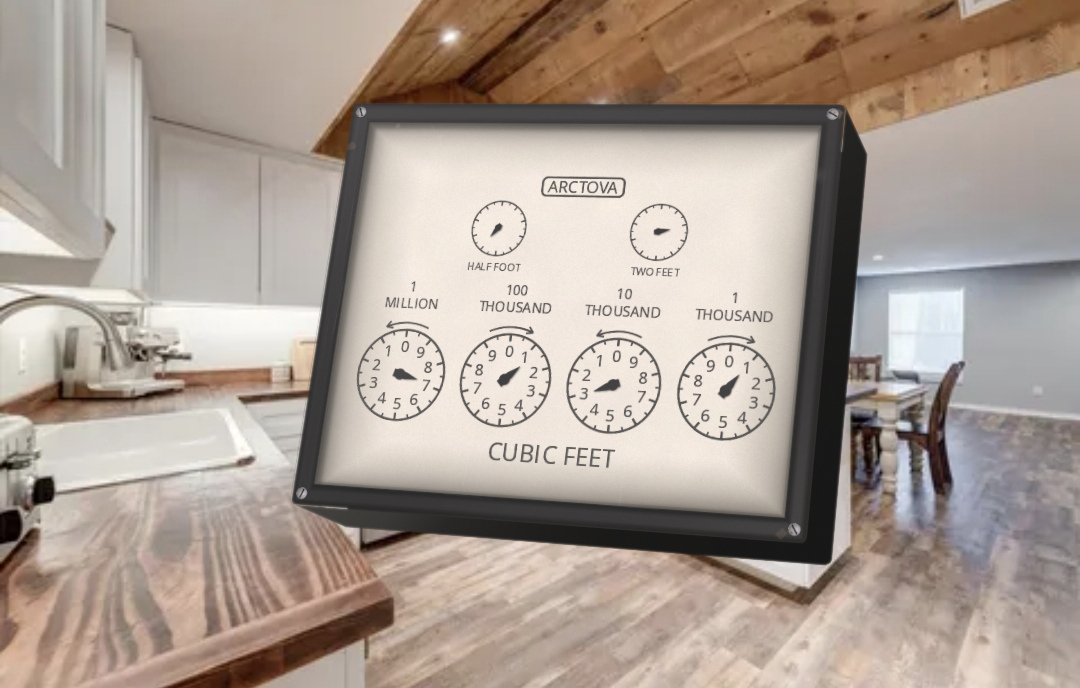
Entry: 713100 ft³
